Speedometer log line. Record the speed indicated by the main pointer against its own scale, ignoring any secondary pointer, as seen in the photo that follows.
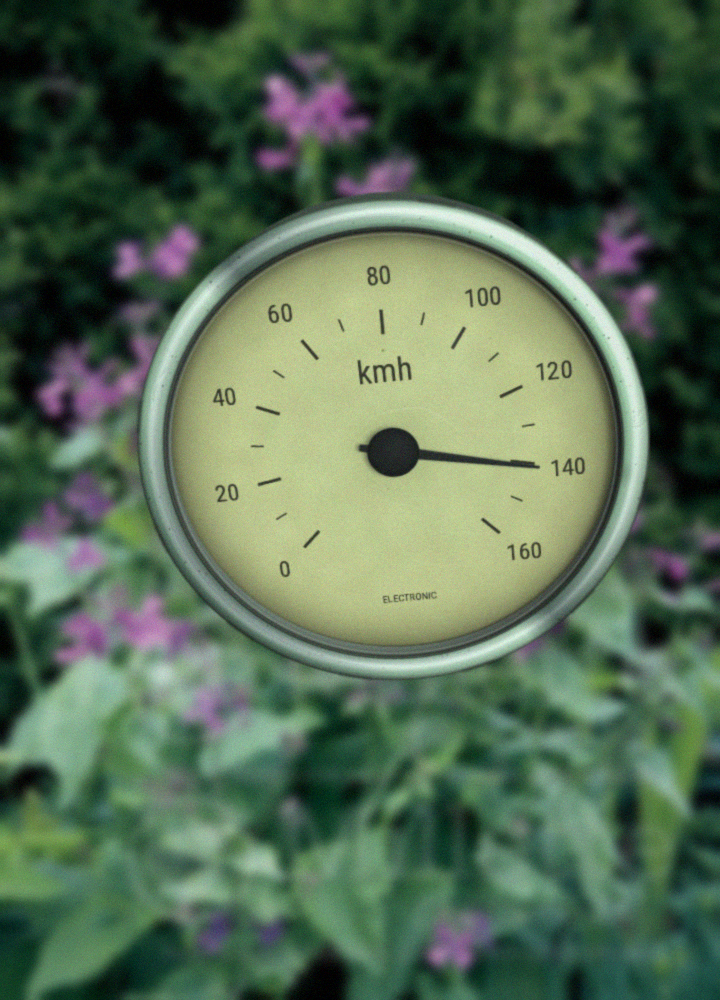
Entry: 140 km/h
